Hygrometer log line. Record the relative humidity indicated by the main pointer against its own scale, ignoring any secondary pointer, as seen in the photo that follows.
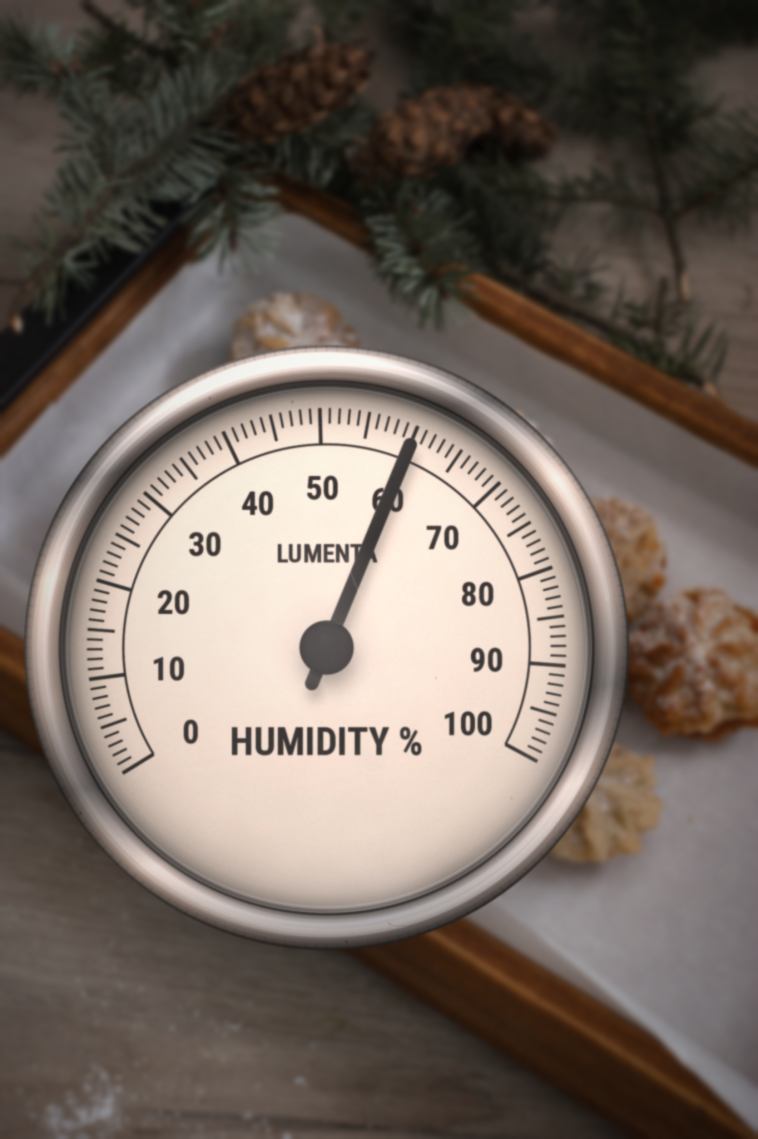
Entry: 60 %
